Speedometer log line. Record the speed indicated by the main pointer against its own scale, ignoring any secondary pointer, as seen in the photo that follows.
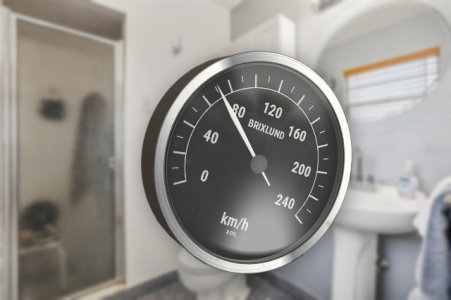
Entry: 70 km/h
